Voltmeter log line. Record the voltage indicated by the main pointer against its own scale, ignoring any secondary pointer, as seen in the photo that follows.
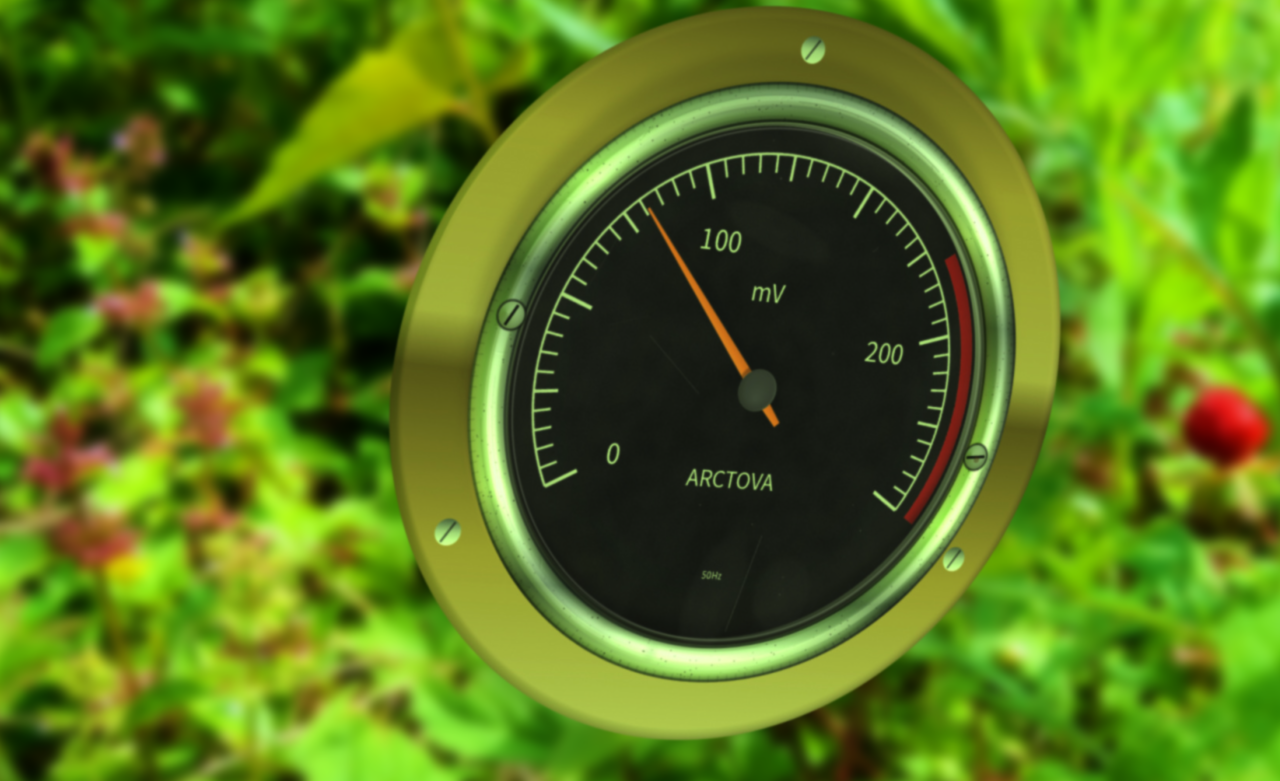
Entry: 80 mV
